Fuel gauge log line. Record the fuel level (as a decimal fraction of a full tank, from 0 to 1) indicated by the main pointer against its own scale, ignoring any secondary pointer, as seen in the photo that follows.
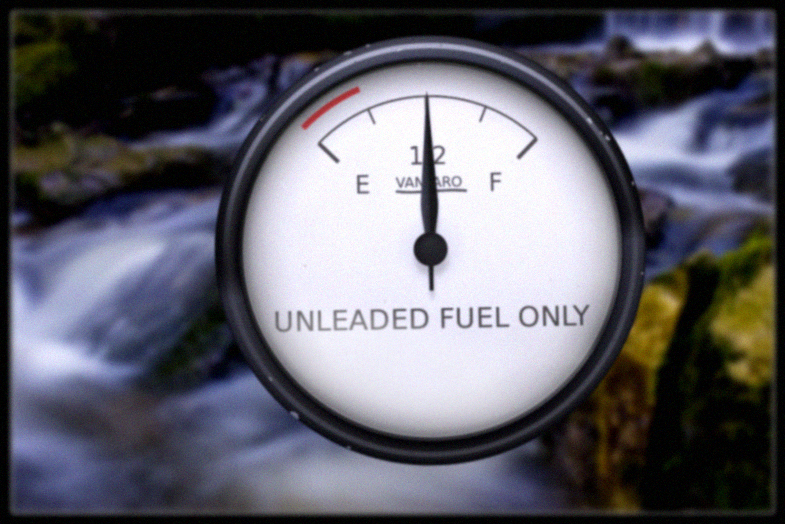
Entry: 0.5
